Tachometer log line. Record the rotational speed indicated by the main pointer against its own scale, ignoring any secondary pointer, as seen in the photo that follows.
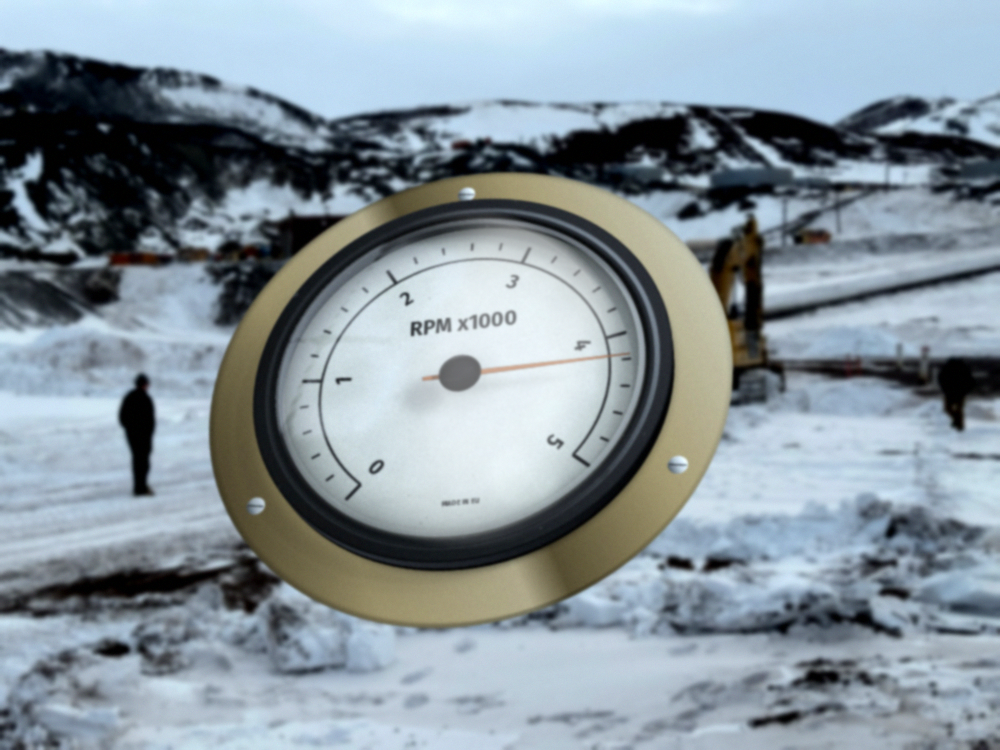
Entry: 4200 rpm
